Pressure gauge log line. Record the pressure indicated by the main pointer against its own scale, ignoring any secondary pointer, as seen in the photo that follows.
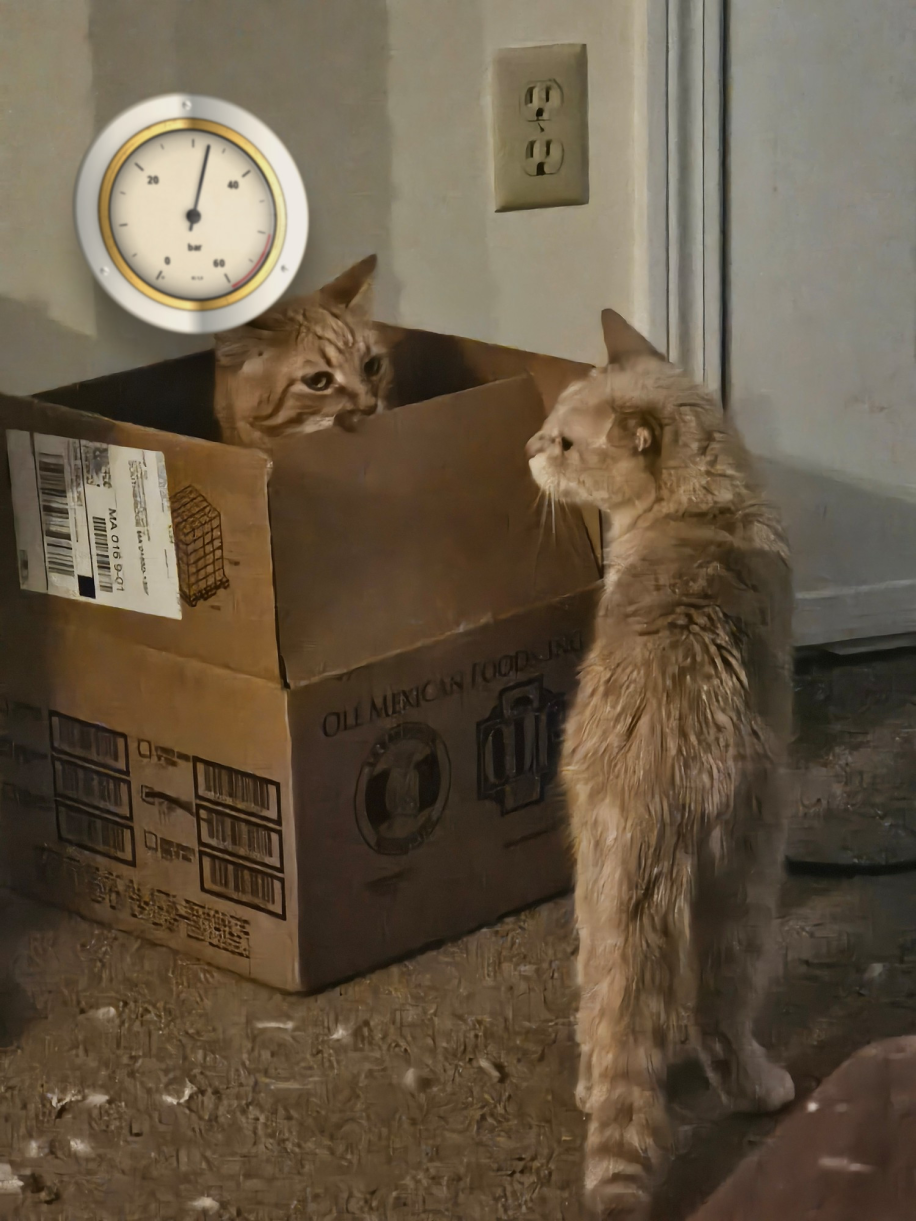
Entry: 32.5 bar
